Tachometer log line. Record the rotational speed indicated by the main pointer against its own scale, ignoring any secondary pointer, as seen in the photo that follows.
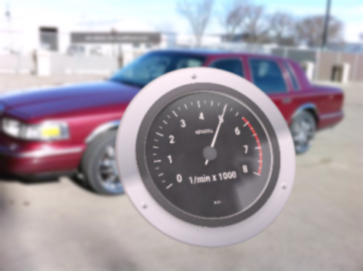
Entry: 5000 rpm
